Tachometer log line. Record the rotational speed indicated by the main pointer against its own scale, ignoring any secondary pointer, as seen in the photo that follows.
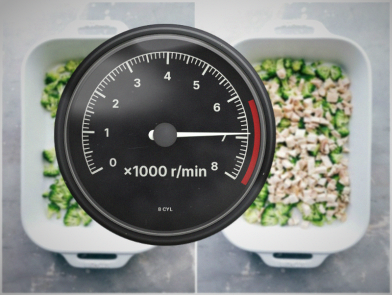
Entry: 6900 rpm
